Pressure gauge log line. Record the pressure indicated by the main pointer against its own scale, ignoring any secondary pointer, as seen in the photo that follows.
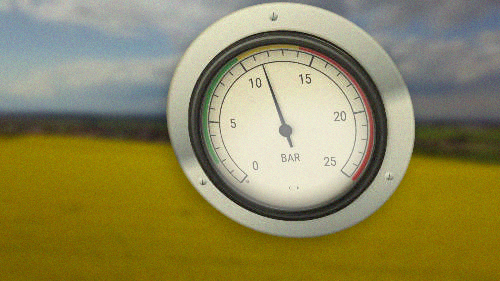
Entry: 11.5 bar
